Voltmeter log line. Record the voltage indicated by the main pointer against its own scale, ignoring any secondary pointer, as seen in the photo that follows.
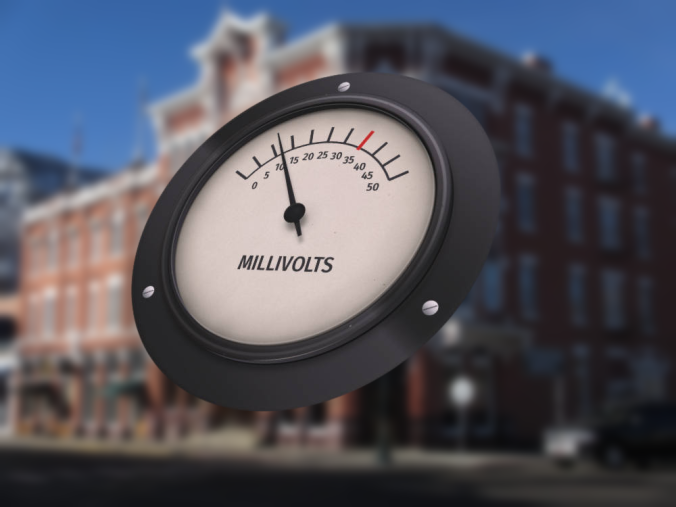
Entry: 12.5 mV
